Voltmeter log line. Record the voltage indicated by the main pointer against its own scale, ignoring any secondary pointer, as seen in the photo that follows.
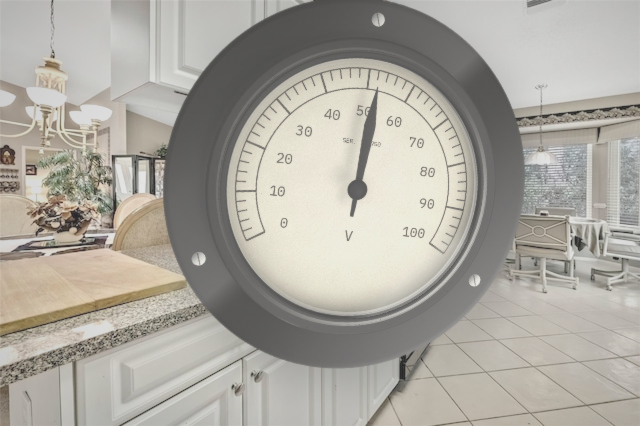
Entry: 52 V
